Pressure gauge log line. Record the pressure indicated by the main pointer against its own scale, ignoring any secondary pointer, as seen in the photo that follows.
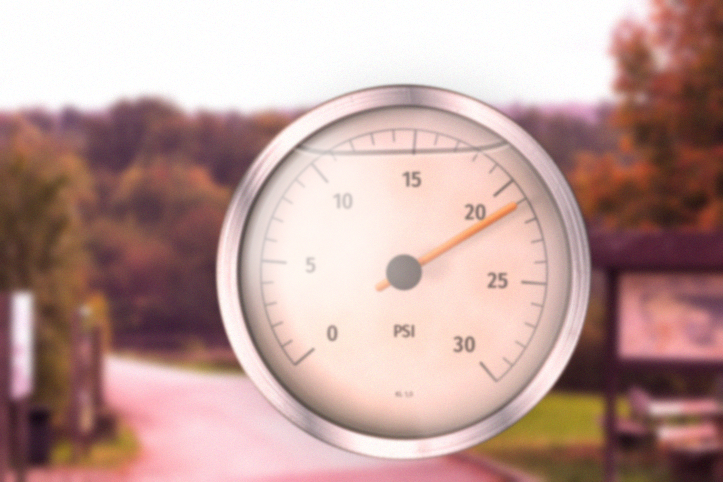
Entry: 21 psi
